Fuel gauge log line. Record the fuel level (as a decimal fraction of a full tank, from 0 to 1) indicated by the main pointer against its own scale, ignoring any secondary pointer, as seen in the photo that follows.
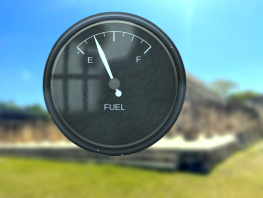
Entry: 0.25
